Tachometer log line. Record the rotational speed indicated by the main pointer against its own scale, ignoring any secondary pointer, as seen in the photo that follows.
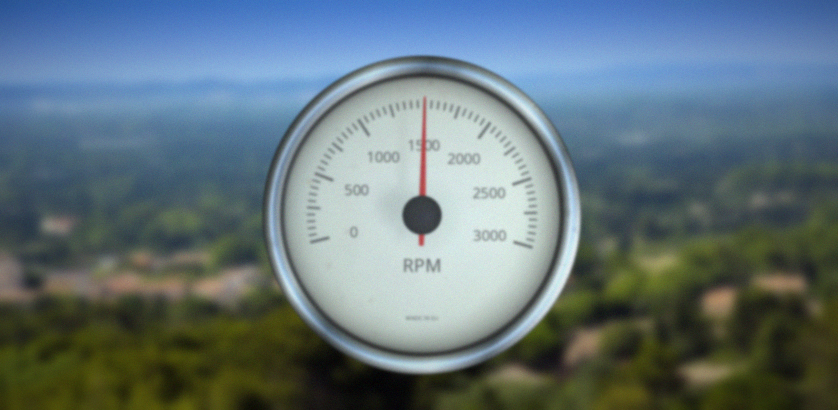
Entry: 1500 rpm
